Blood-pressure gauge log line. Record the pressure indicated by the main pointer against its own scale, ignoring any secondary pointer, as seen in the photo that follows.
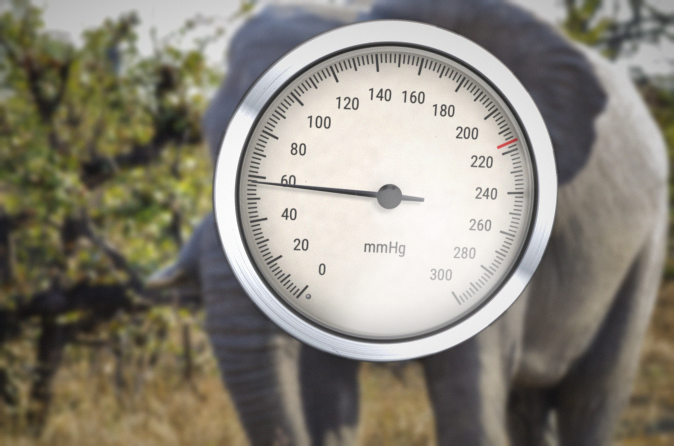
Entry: 58 mmHg
